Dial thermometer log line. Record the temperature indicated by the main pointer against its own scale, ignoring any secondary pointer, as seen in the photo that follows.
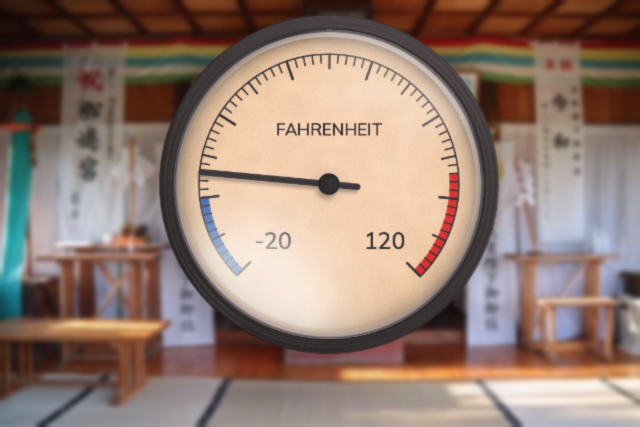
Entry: 6 °F
